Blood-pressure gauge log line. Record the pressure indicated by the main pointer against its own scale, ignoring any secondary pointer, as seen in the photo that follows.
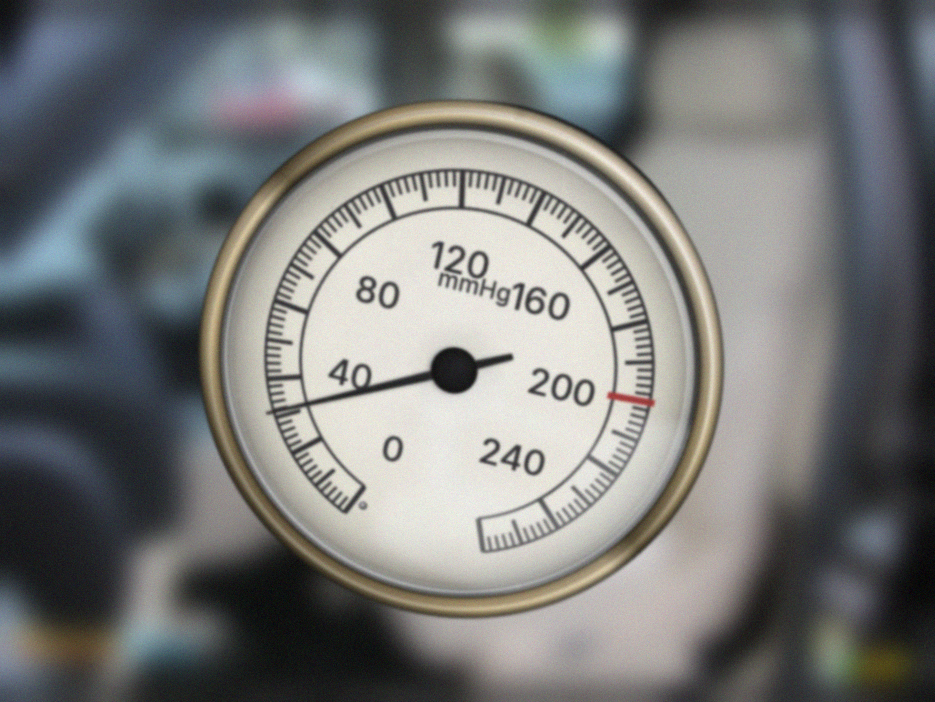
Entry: 32 mmHg
